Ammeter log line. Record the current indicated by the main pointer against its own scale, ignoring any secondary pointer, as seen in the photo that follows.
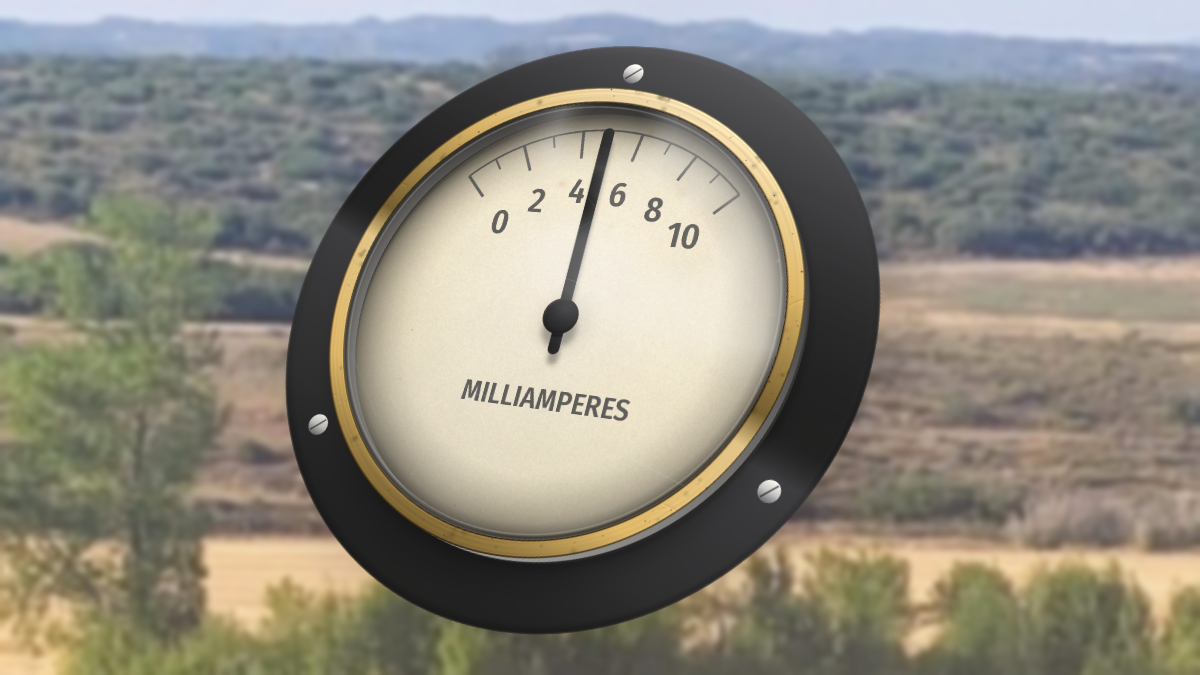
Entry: 5 mA
